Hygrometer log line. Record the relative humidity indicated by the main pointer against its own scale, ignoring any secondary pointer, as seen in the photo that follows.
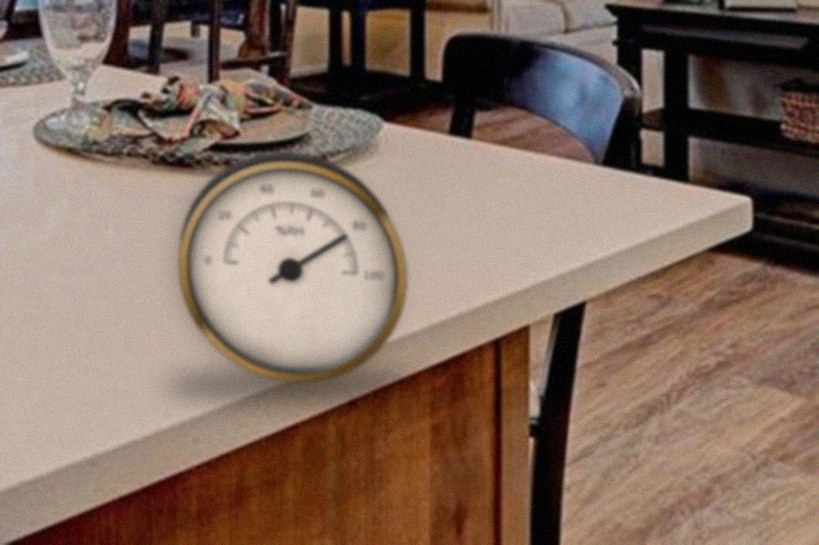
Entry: 80 %
